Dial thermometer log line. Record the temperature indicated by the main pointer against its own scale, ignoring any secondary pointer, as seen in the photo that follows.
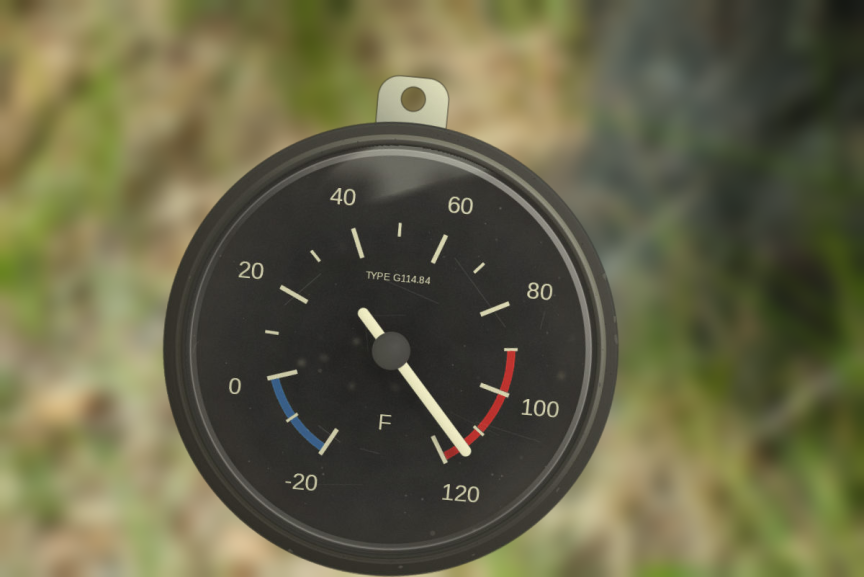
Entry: 115 °F
